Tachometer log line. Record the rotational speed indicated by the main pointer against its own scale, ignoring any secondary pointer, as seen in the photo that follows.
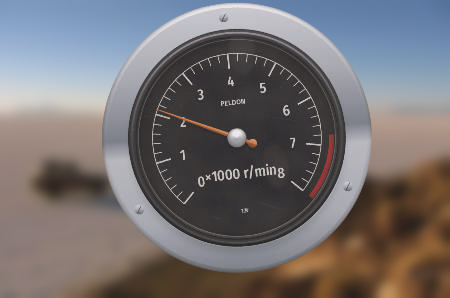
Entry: 2100 rpm
